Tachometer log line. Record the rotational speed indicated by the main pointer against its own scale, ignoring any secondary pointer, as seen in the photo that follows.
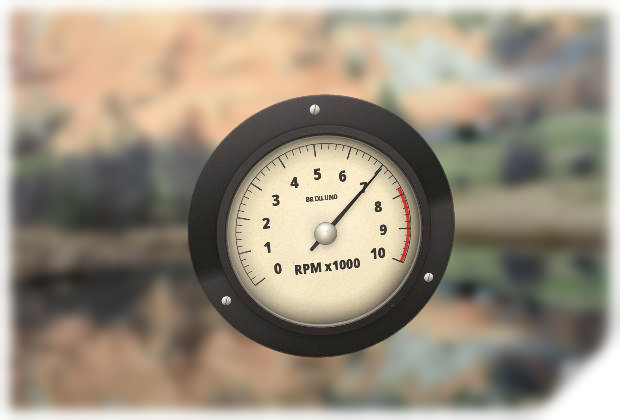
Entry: 7000 rpm
